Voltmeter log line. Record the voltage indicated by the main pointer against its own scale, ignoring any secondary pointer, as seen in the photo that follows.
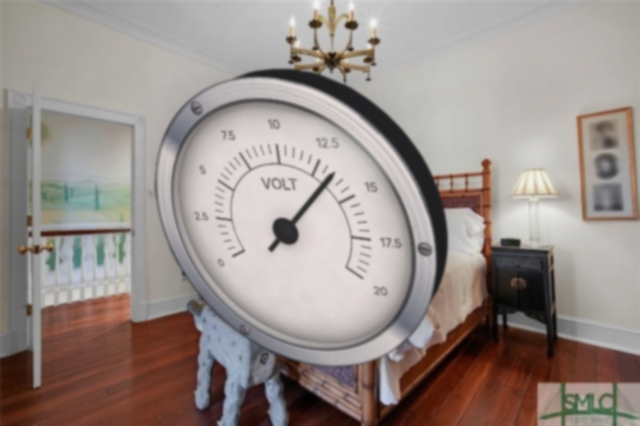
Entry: 13.5 V
